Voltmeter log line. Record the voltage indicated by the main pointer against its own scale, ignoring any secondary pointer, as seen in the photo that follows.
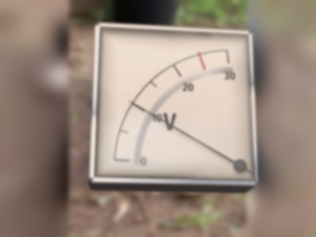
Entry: 10 V
